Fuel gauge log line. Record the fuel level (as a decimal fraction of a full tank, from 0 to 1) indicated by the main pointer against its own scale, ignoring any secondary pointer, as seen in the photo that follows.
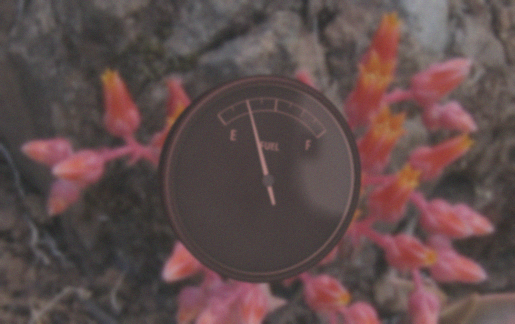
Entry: 0.25
